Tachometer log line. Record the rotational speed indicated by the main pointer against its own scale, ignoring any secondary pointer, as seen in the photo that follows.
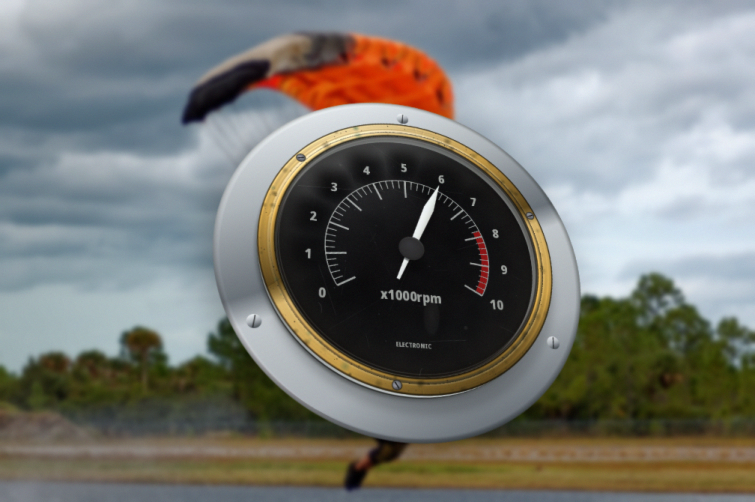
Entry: 6000 rpm
